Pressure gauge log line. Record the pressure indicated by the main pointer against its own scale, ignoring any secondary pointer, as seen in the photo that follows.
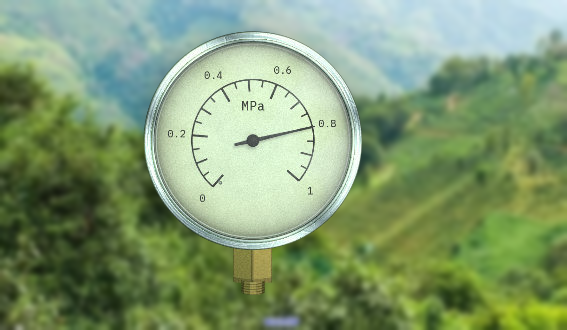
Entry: 0.8 MPa
